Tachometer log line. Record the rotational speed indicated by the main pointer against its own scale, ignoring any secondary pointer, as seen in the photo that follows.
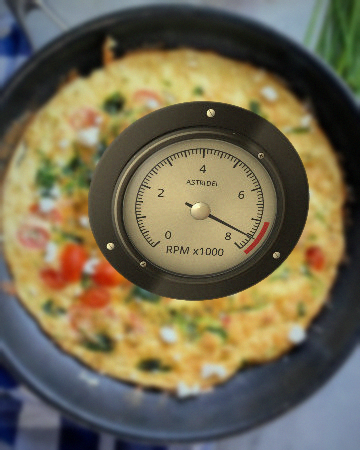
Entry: 7500 rpm
